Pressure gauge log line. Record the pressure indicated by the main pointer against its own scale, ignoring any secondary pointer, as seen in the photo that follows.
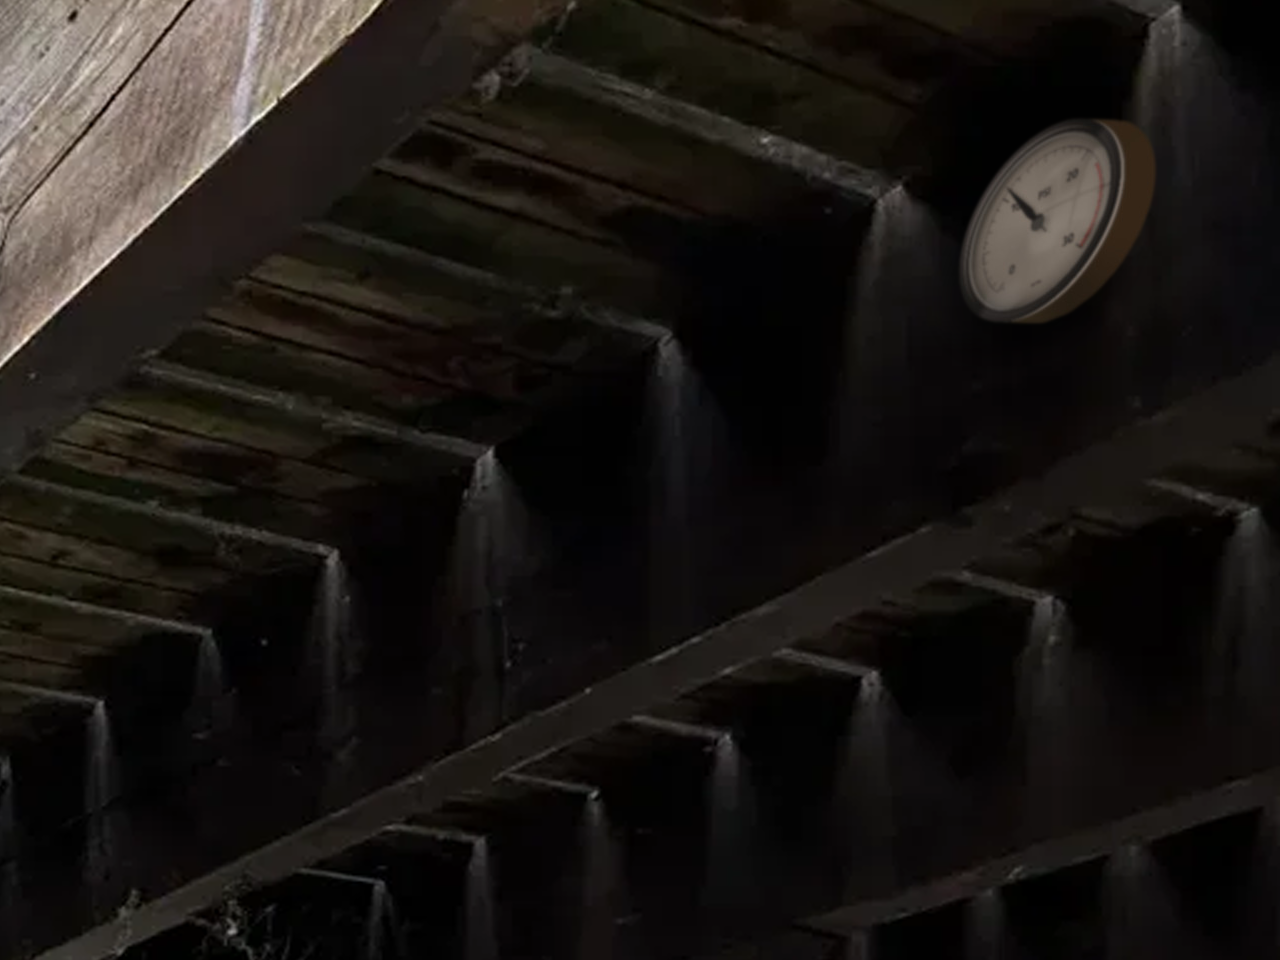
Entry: 11 psi
